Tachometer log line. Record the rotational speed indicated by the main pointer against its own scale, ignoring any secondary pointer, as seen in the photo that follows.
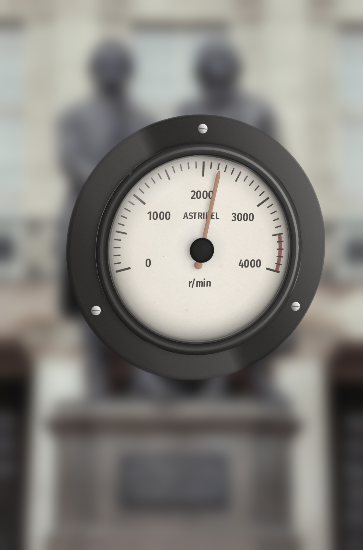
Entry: 2200 rpm
